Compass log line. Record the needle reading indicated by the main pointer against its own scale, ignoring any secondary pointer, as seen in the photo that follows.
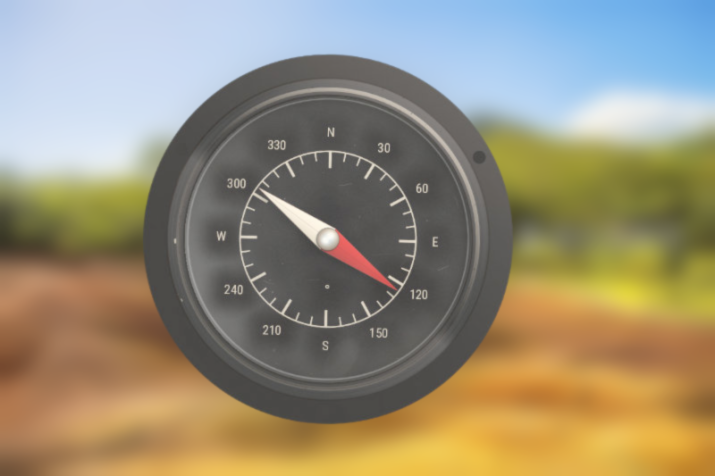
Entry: 125 °
